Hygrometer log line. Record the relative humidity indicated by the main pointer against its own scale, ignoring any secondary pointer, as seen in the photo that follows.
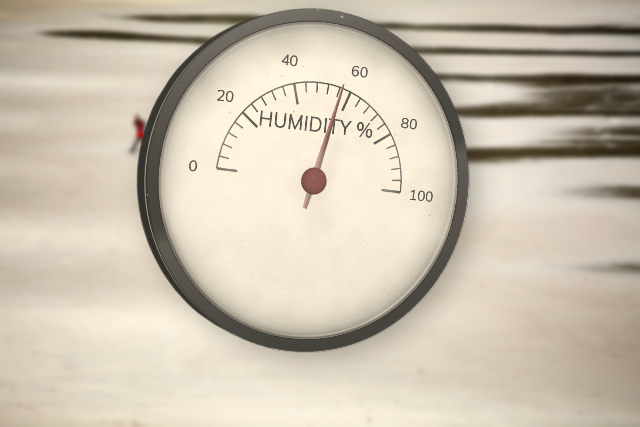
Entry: 56 %
